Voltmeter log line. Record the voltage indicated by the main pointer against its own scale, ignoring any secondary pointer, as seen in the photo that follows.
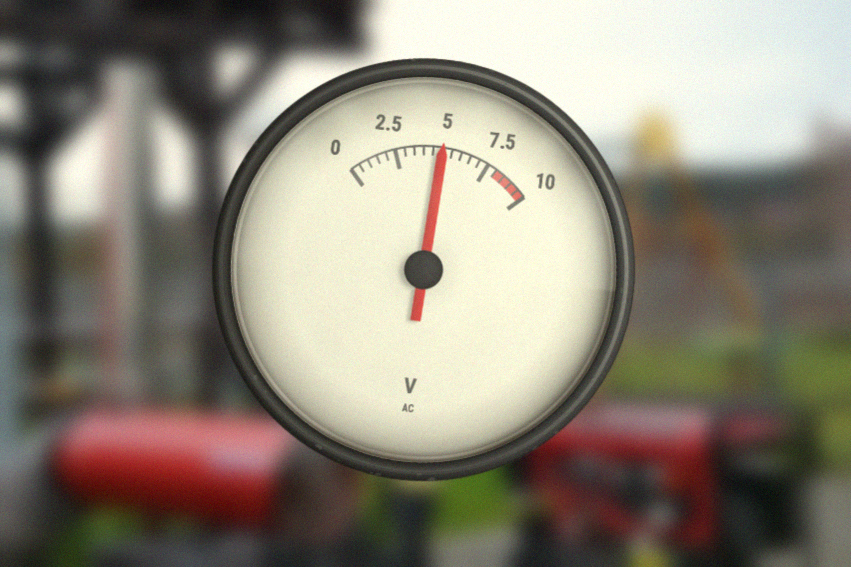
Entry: 5 V
